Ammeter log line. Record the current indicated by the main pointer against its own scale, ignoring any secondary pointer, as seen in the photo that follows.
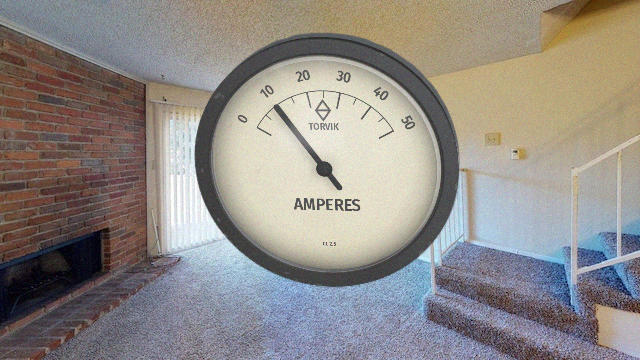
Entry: 10 A
